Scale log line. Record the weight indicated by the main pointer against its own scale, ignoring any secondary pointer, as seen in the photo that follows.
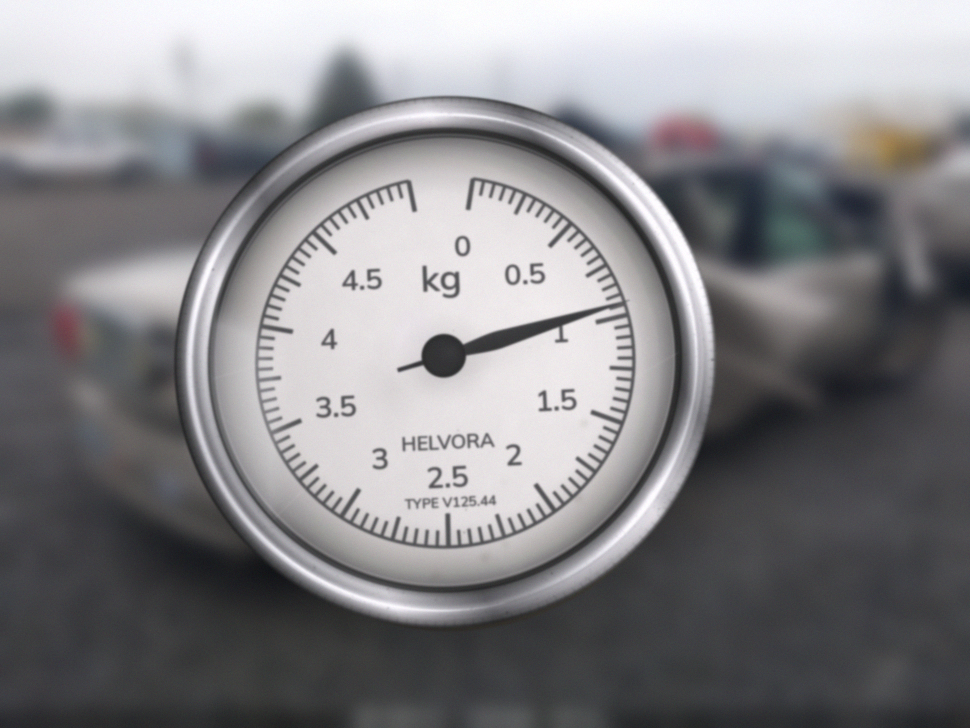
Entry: 0.95 kg
